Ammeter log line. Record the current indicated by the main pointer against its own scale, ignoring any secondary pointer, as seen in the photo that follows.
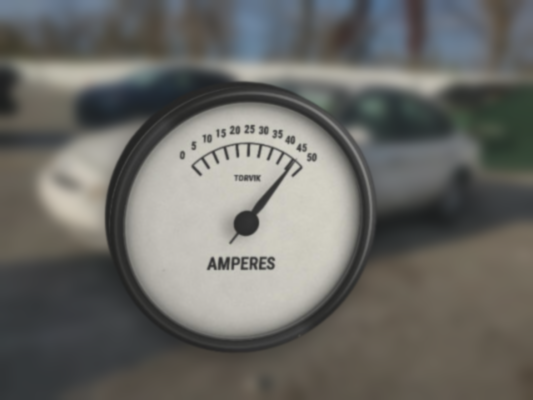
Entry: 45 A
